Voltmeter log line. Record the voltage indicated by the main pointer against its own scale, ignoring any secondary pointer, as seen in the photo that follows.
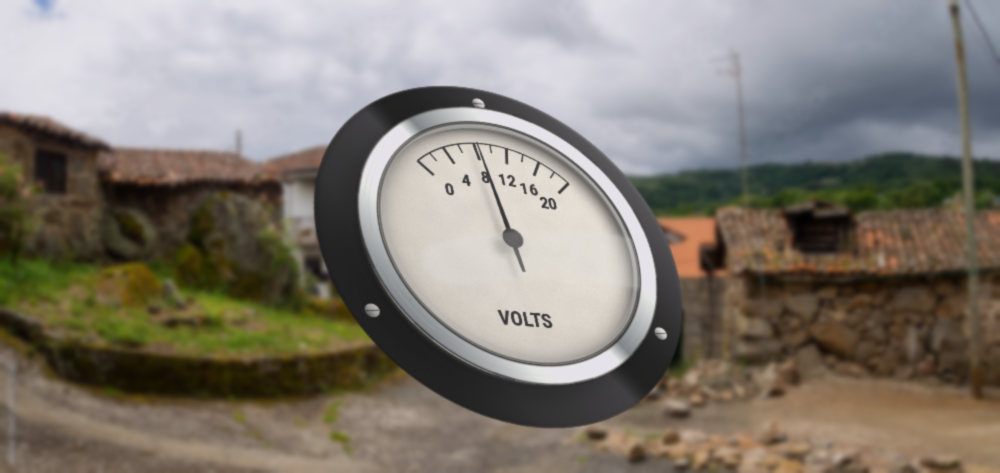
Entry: 8 V
